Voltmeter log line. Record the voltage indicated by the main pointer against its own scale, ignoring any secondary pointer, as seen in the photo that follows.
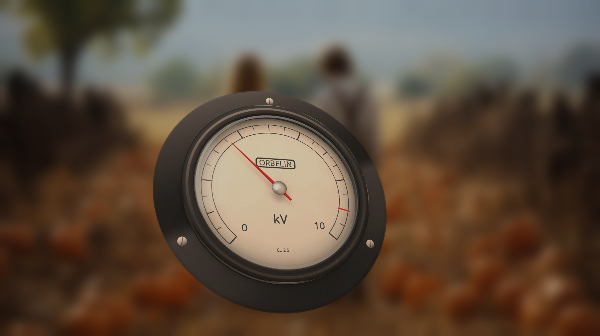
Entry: 3.5 kV
